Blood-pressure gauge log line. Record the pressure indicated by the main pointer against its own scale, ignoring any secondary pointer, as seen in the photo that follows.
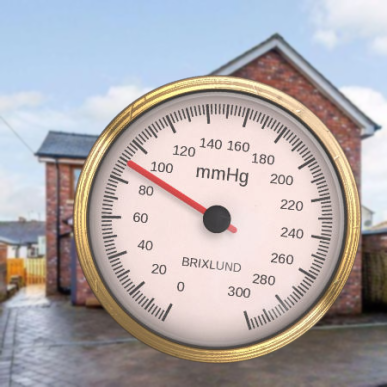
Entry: 90 mmHg
